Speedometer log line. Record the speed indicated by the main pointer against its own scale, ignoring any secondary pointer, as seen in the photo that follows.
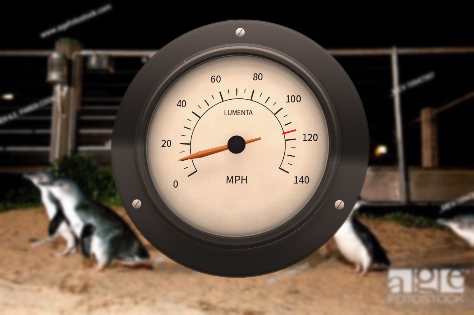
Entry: 10 mph
